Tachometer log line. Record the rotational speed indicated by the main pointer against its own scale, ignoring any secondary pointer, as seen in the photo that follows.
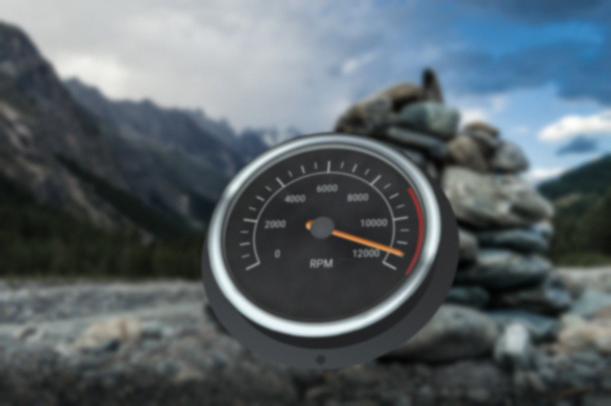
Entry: 11500 rpm
